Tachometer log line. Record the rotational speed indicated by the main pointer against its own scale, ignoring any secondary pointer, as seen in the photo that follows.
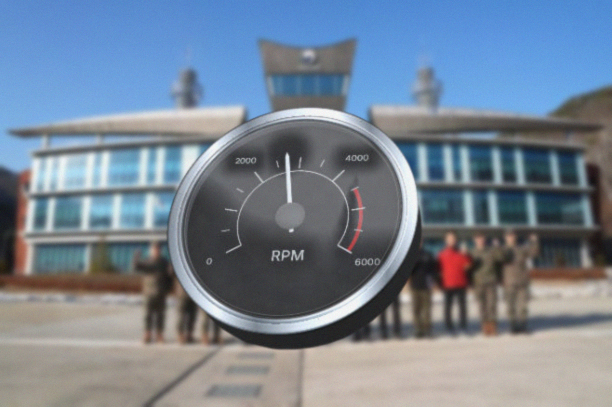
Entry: 2750 rpm
